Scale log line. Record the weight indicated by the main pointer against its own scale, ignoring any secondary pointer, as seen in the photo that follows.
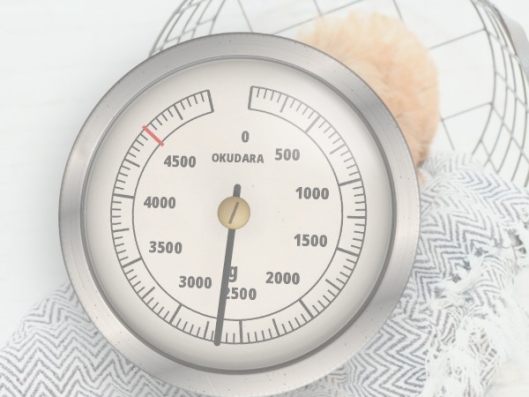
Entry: 2650 g
